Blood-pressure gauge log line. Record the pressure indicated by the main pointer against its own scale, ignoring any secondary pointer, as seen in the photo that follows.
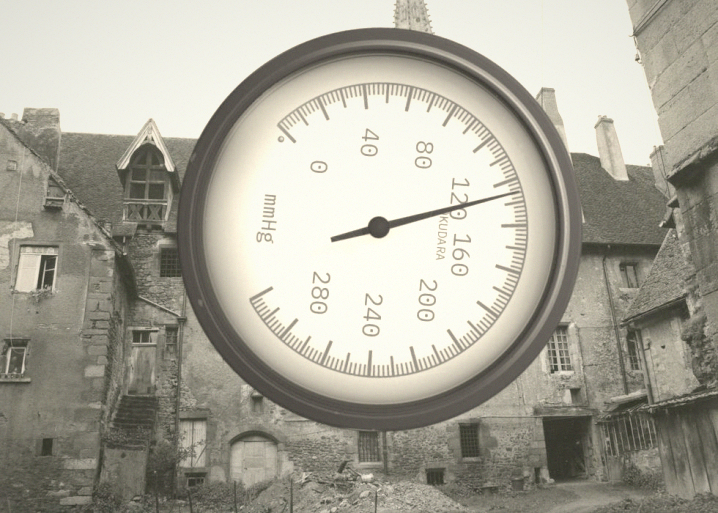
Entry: 126 mmHg
